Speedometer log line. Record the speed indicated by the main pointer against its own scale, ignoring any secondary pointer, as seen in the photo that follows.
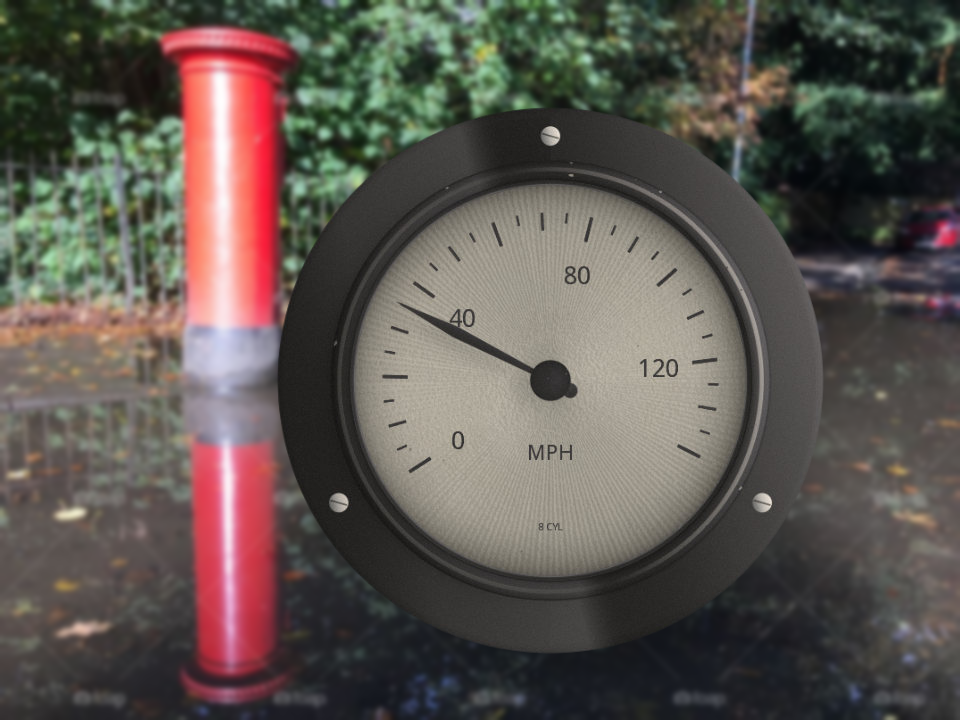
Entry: 35 mph
